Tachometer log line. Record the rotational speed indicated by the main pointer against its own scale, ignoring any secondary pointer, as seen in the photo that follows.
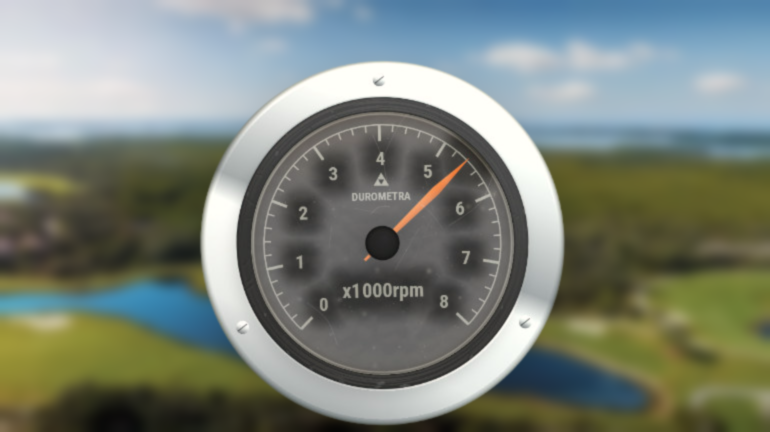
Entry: 5400 rpm
